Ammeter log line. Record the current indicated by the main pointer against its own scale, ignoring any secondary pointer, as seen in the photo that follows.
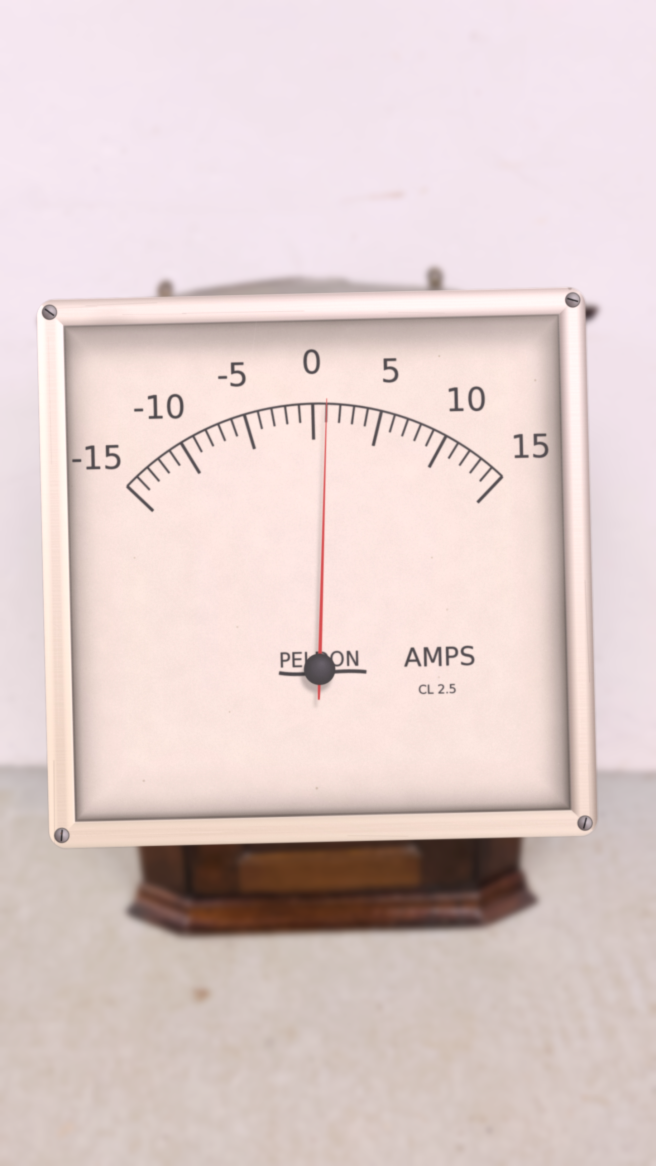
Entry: 1 A
